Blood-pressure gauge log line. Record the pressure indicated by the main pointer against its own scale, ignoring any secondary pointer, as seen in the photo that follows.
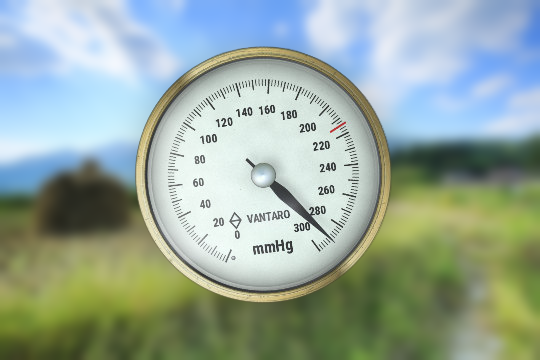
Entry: 290 mmHg
